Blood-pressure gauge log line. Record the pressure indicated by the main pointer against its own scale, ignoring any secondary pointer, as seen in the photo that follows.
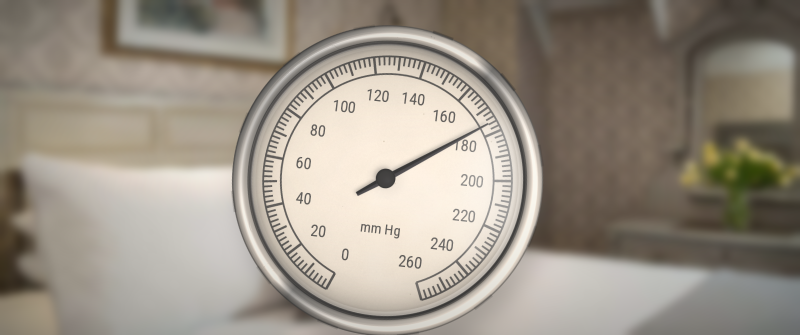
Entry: 176 mmHg
